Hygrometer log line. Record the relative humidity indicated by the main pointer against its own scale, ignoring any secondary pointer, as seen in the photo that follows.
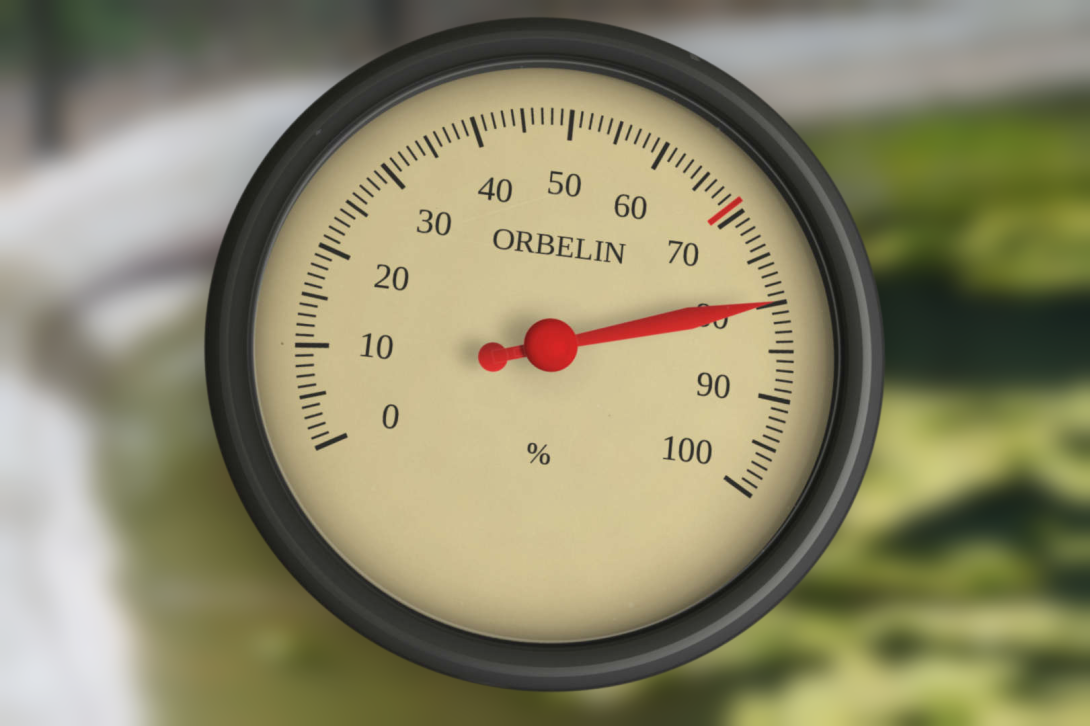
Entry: 80 %
